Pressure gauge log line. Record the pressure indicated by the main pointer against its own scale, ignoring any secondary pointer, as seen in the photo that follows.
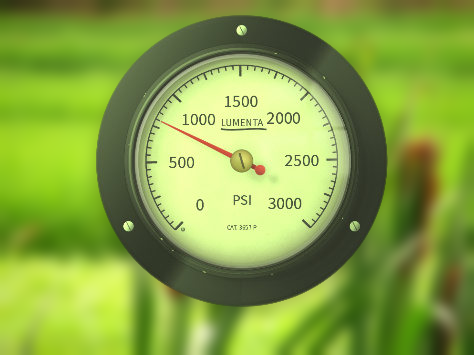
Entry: 800 psi
